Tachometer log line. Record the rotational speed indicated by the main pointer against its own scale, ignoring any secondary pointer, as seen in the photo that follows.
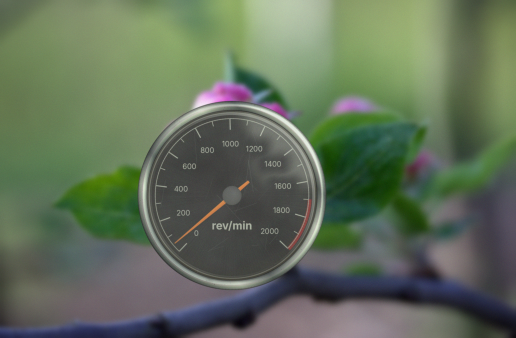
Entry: 50 rpm
